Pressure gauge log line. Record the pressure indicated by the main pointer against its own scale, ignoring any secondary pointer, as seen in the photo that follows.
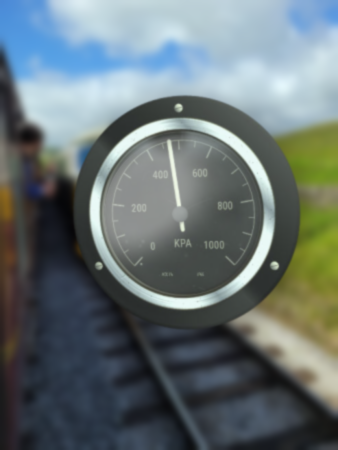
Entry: 475 kPa
